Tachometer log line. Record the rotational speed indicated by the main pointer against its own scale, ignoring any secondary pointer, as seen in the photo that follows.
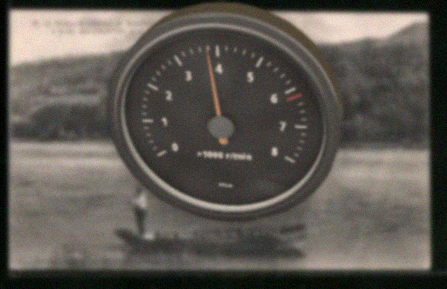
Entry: 3800 rpm
